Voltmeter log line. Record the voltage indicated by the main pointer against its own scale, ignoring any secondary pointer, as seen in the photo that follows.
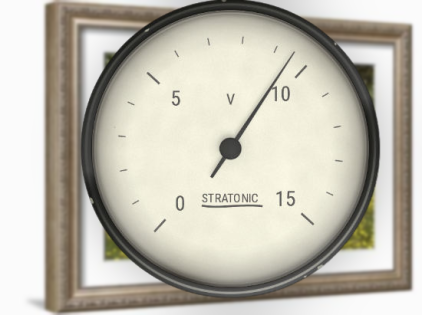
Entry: 9.5 V
